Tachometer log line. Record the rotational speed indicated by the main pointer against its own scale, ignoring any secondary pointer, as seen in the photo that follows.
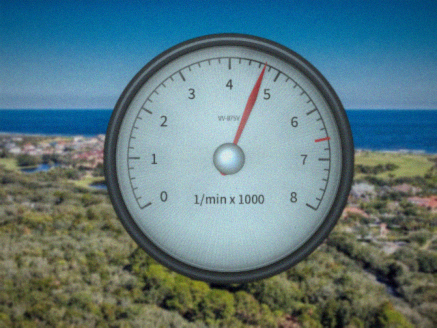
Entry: 4700 rpm
